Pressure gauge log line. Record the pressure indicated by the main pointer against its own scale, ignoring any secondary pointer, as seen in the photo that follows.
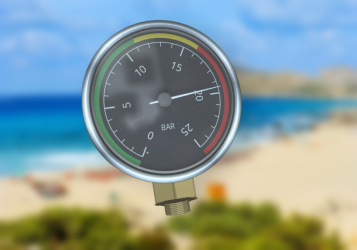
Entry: 19.5 bar
